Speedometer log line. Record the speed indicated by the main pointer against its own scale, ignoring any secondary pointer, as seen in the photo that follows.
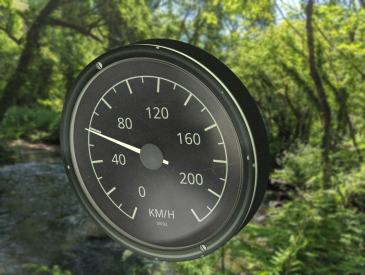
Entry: 60 km/h
